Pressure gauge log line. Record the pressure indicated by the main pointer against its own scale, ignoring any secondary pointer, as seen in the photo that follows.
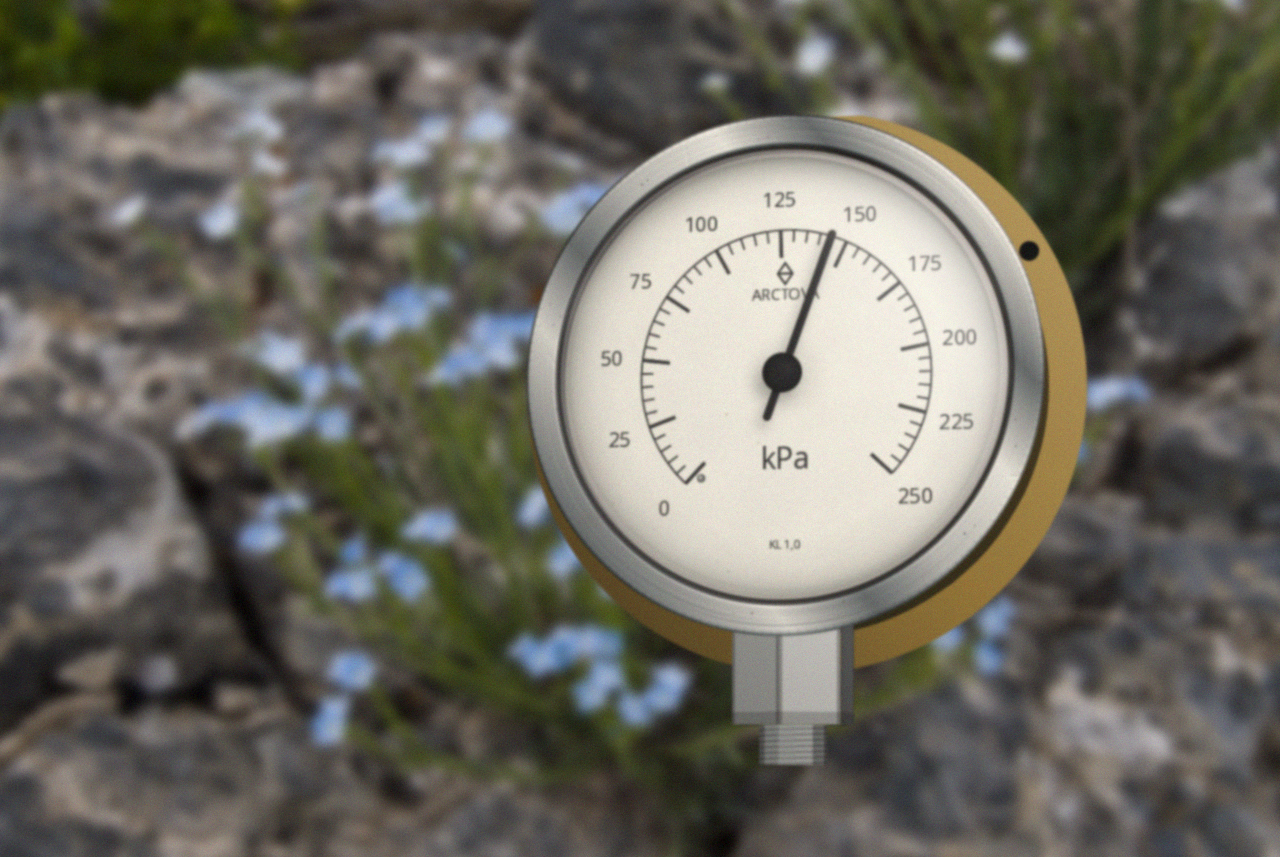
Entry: 145 kPa
